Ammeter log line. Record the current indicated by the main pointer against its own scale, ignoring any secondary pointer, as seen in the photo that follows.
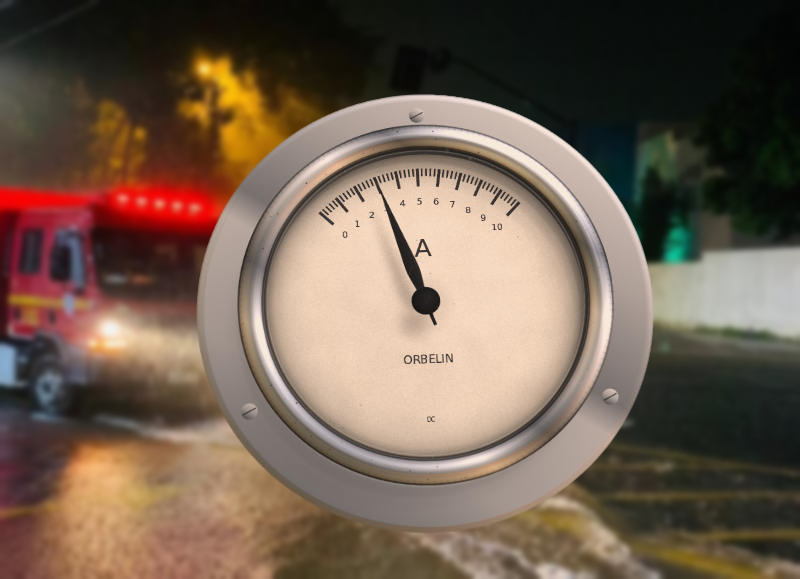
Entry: 3 A
